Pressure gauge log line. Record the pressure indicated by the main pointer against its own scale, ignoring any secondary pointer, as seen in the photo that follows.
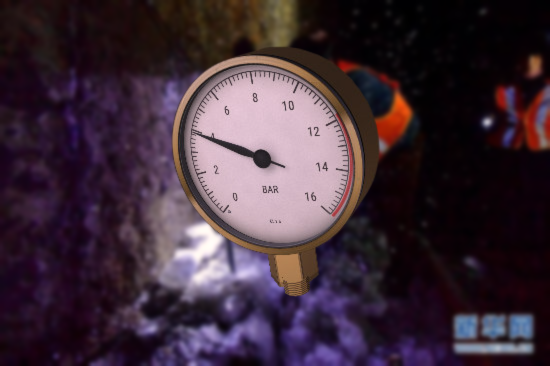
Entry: 4 bar
